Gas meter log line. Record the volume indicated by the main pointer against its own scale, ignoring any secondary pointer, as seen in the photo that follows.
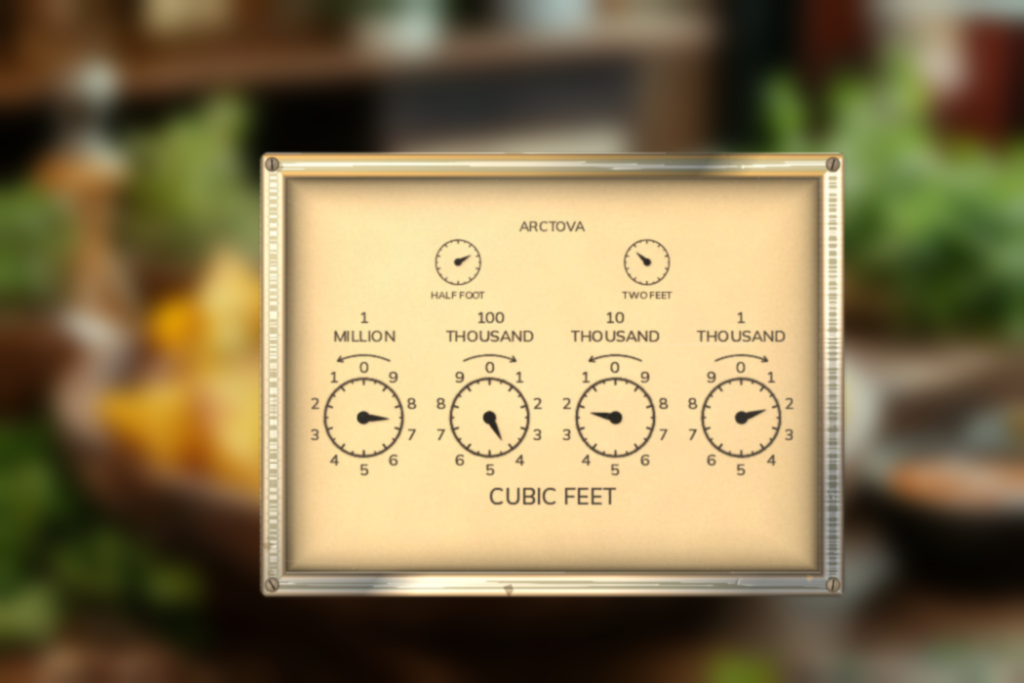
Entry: 742200 ft³
